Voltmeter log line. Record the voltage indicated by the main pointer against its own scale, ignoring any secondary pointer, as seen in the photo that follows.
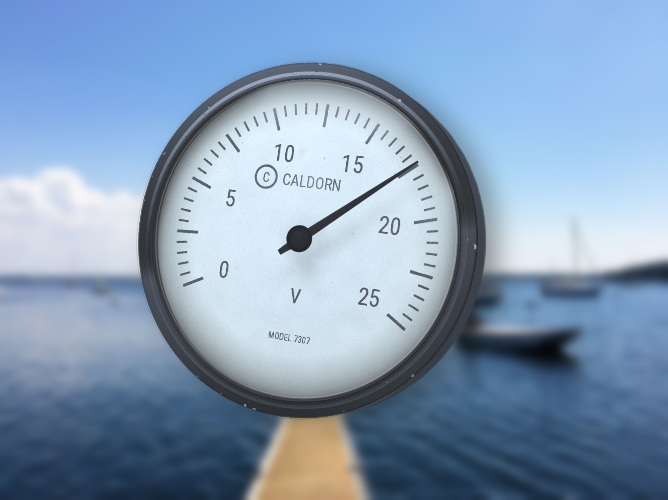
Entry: 17.5 V
